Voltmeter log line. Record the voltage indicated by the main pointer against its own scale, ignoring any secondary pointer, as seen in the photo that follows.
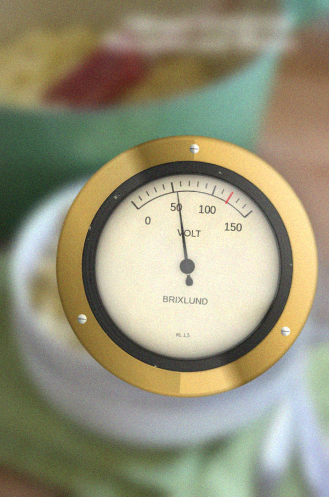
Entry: 55 V
